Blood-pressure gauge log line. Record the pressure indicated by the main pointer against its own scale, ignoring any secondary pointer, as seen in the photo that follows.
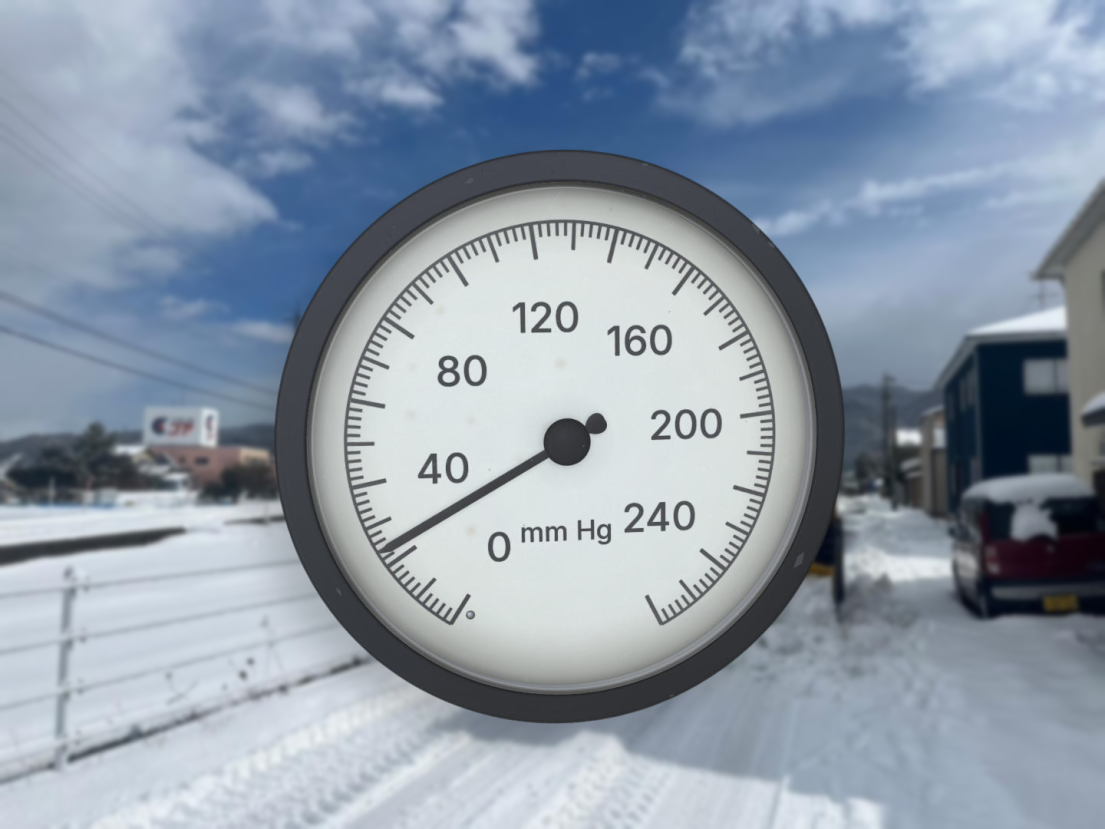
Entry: 24 mmHg
